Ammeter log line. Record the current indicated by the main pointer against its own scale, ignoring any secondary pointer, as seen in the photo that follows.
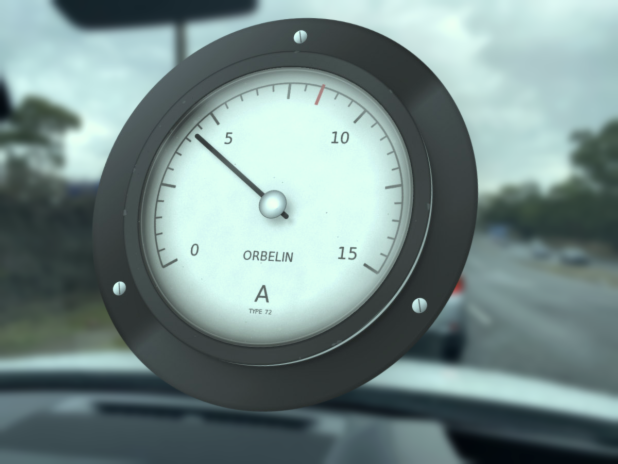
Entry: 4.25 A
